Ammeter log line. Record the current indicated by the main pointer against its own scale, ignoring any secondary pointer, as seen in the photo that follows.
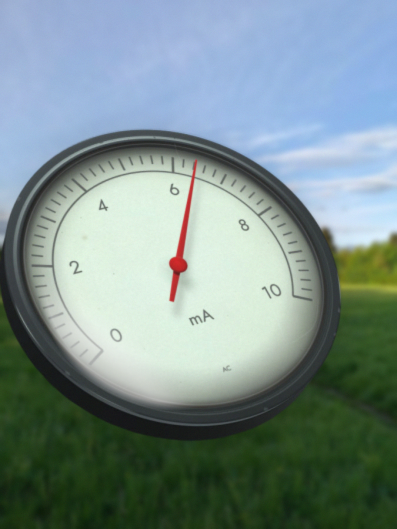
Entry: 6.4 mA
